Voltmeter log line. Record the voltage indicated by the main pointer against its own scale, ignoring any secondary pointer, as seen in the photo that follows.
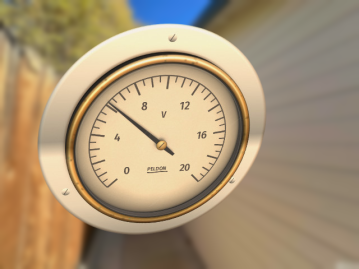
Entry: 6.25 V
